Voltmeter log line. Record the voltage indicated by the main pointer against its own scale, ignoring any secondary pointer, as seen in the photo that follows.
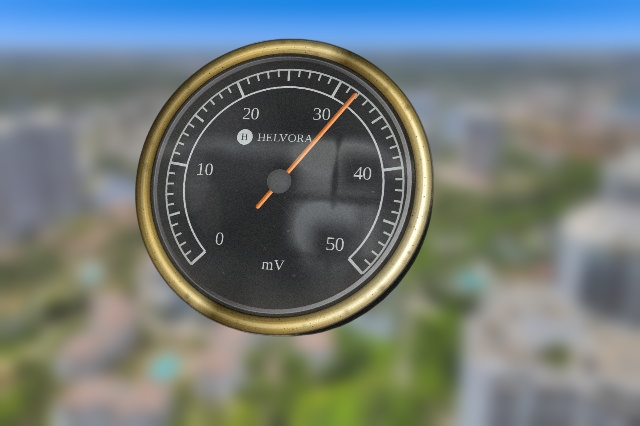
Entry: 32 mV
